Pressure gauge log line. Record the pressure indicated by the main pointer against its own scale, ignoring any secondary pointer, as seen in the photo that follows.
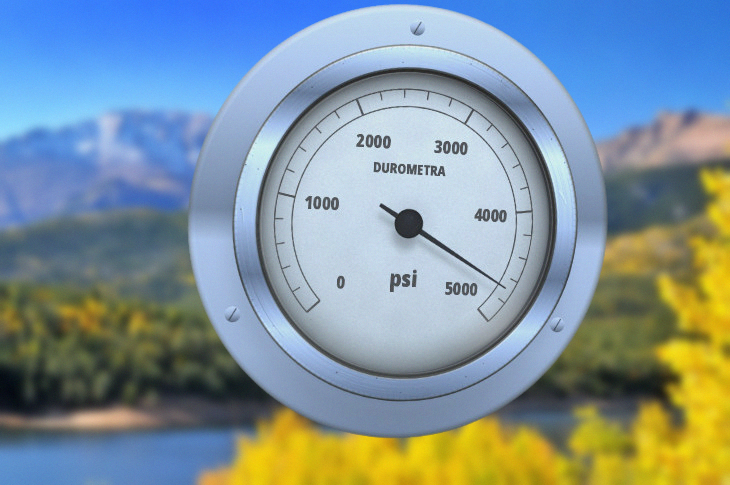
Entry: 4700 psi
